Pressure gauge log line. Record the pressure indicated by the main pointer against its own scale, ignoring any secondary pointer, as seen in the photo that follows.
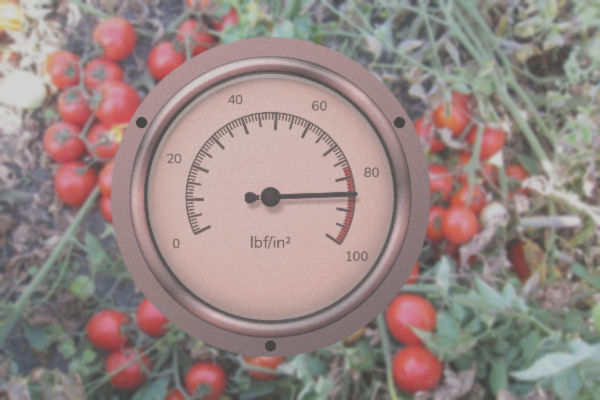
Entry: 85 psi
